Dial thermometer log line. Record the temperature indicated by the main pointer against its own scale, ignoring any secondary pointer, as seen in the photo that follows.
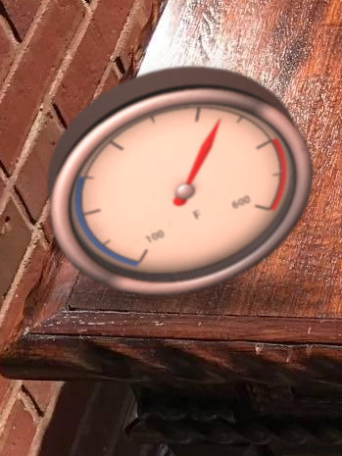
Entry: 425 °F
